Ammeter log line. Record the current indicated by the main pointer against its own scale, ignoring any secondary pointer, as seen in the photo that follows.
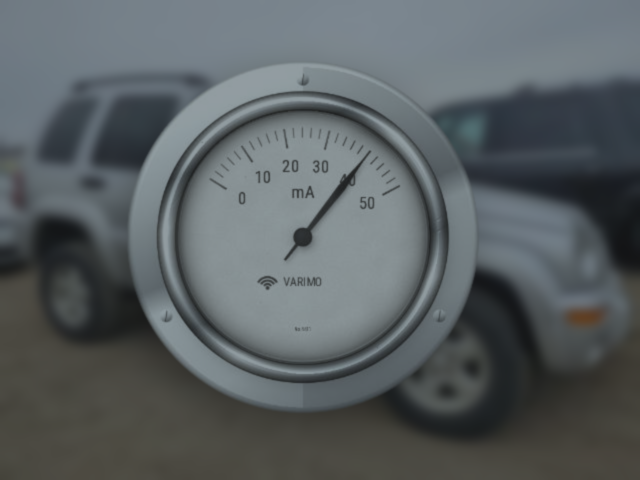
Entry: 40 mA
